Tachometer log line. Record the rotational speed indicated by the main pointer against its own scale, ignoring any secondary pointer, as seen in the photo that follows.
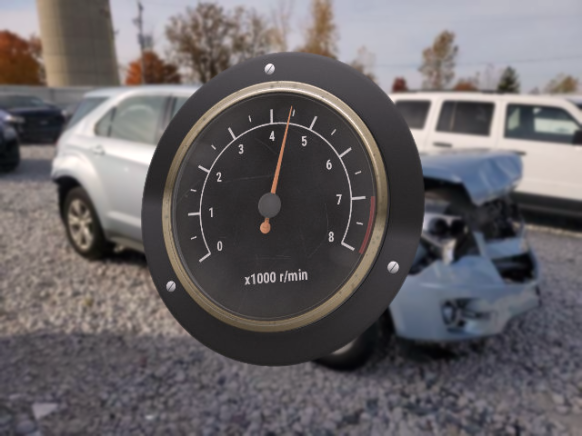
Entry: 4500 rpm
